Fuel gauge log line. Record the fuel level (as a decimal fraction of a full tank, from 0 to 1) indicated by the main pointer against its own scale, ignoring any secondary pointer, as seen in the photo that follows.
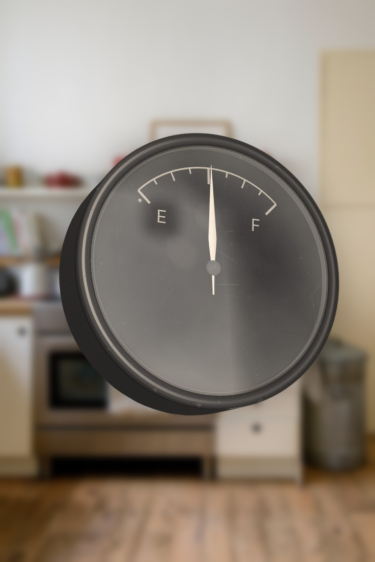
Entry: 0.5
